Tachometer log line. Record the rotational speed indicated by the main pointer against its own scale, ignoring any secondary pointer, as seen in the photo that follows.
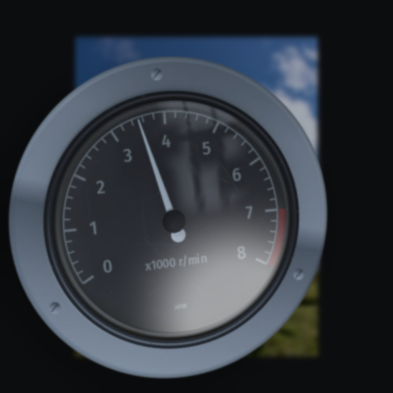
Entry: 3500 rpm
